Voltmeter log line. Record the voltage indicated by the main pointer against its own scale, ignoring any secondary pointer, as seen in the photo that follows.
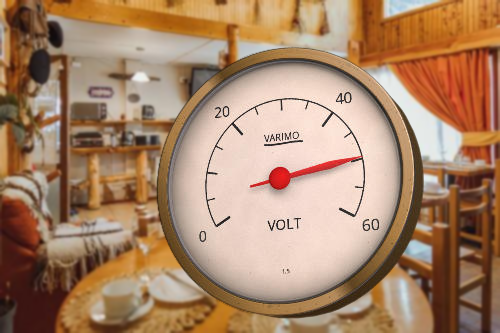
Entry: 50 V
